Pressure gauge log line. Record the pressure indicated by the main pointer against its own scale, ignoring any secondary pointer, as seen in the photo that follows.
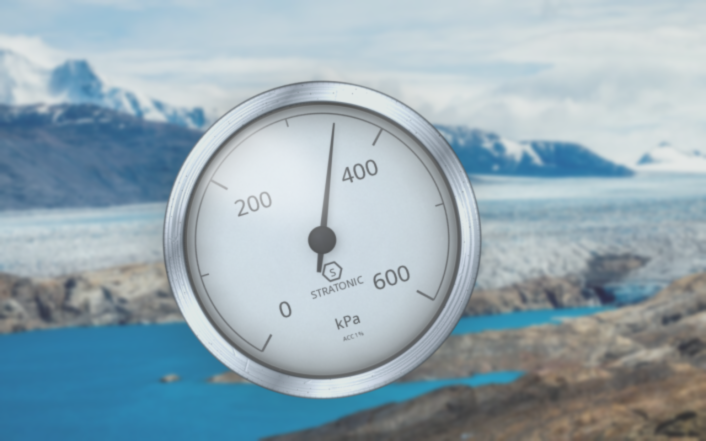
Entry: 350 kPa
